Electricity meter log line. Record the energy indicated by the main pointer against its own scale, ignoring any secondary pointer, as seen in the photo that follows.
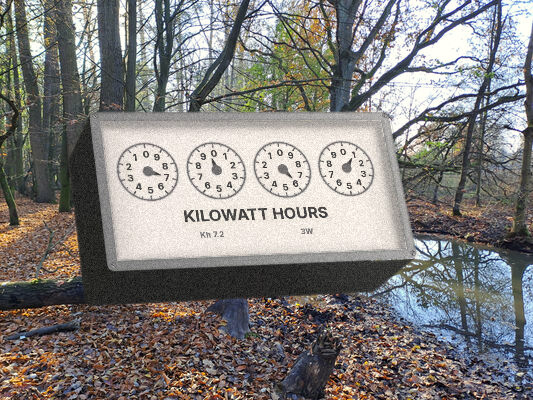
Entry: 6961 kWh
